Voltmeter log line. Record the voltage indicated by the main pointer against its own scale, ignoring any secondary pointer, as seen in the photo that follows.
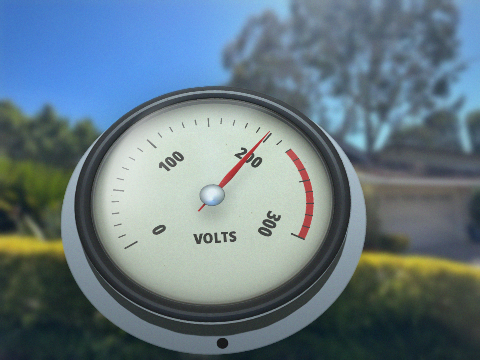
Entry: 200 V
